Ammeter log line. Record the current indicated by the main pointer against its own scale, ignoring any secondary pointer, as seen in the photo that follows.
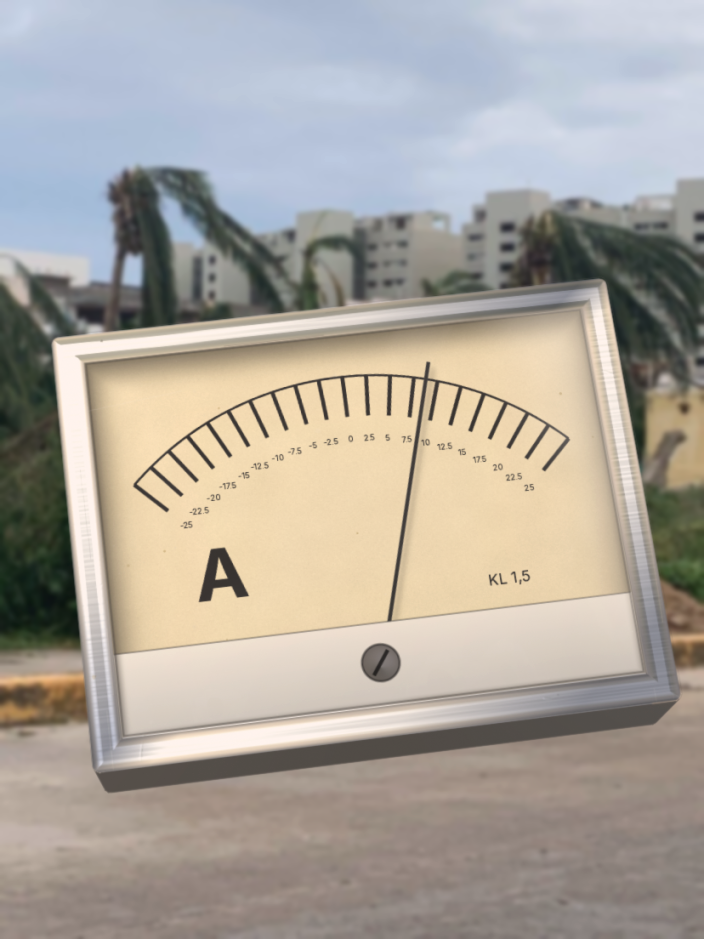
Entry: 8.75 A
